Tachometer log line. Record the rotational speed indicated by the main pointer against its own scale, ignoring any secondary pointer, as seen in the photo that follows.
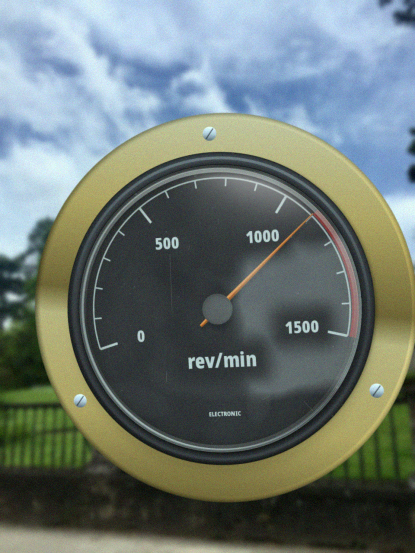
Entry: 1100 rpm
